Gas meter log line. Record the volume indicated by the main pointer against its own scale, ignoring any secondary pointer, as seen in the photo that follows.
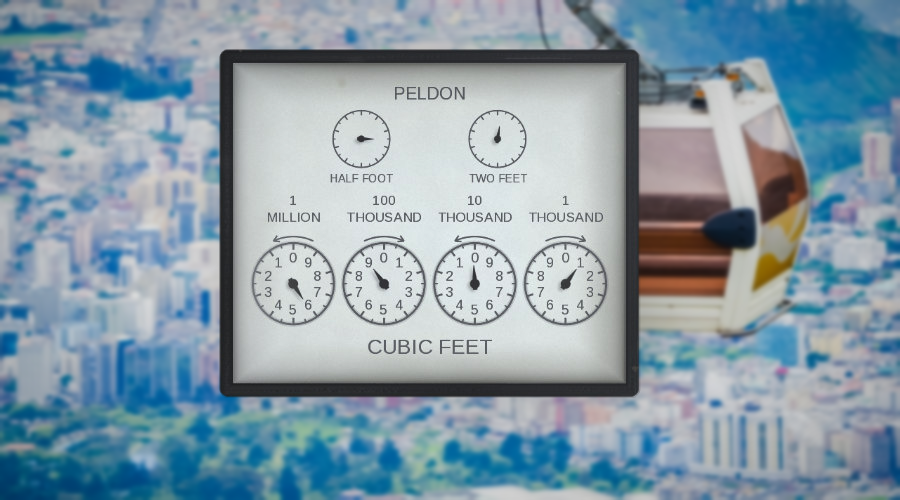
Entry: 590100 ft³
